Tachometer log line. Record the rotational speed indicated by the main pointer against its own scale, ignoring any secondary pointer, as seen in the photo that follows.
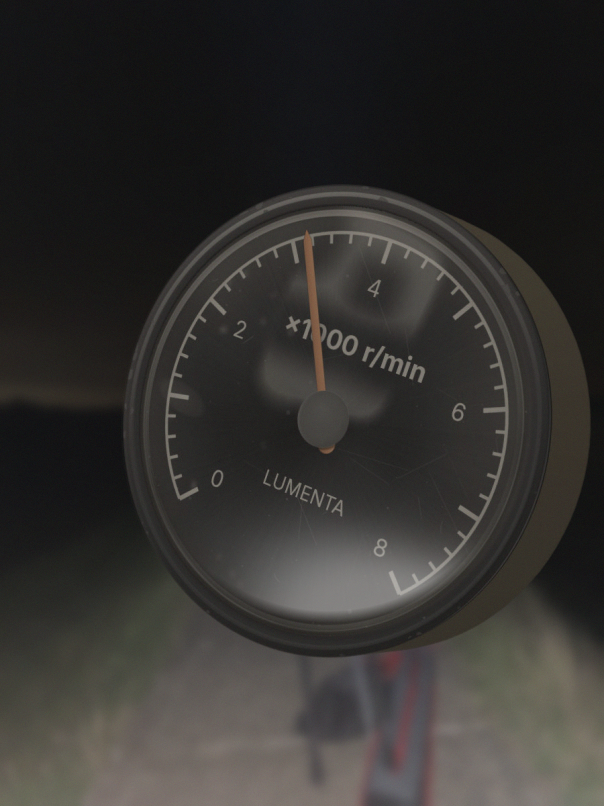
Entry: 3200 rpm
